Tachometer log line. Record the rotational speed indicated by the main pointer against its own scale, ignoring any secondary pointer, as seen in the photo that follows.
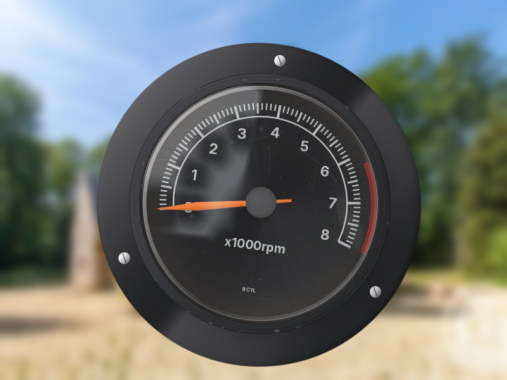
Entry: 0 rpm
